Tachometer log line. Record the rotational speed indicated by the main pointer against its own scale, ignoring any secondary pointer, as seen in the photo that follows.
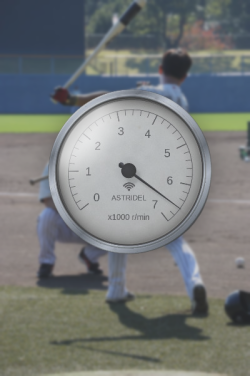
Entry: 6600 rpm
